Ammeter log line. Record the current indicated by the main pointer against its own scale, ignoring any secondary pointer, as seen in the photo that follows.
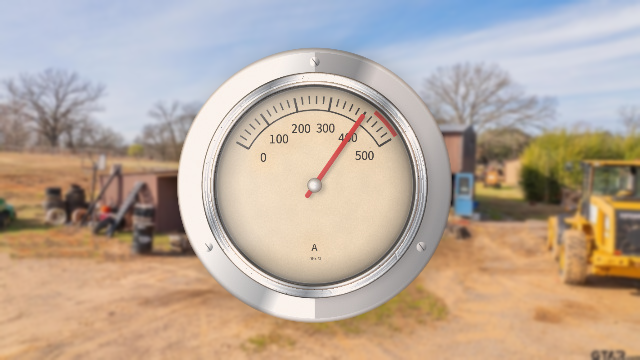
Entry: 400 A
